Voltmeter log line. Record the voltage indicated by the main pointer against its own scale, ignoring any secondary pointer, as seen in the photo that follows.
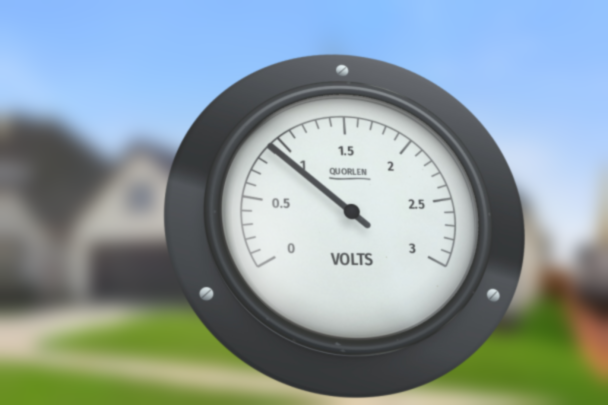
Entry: 0.9 V
